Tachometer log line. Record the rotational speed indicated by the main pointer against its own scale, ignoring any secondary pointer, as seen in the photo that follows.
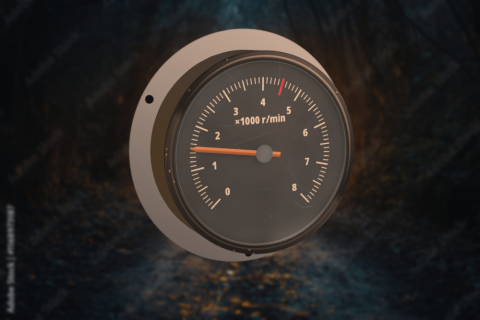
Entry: 1500 rpm
